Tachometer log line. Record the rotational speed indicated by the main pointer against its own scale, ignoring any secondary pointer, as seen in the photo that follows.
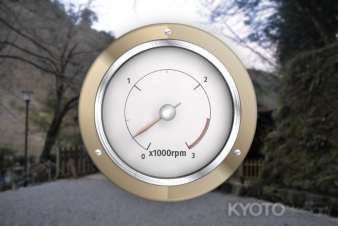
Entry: 250 rpm
